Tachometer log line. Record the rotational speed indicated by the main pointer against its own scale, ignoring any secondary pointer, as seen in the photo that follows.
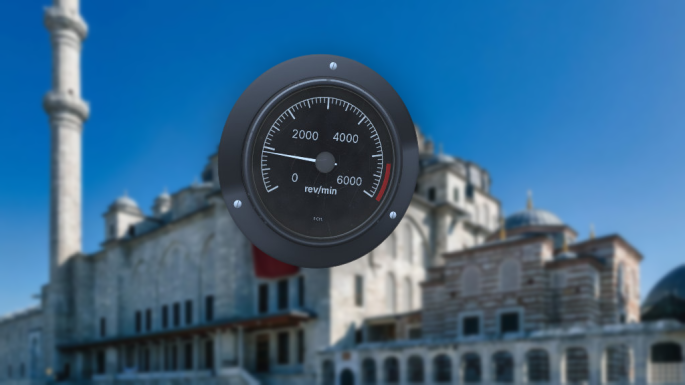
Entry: 900 rpm
